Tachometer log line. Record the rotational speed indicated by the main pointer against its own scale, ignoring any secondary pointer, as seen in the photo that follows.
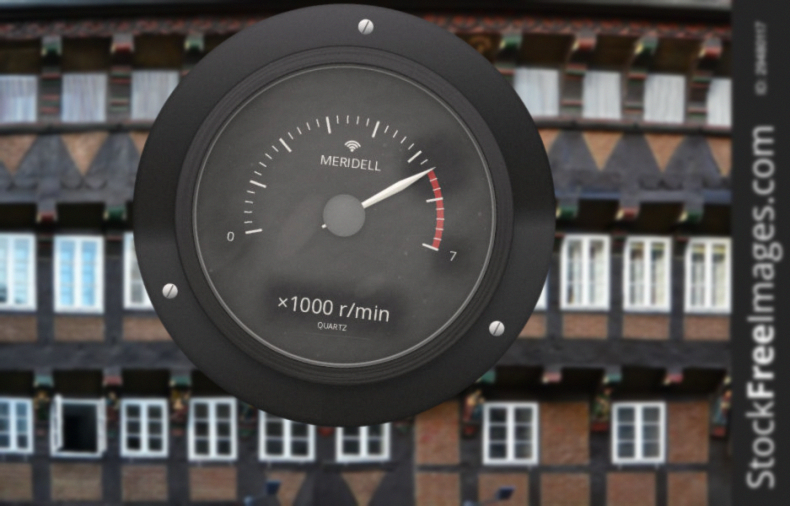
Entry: 5400 rpm
